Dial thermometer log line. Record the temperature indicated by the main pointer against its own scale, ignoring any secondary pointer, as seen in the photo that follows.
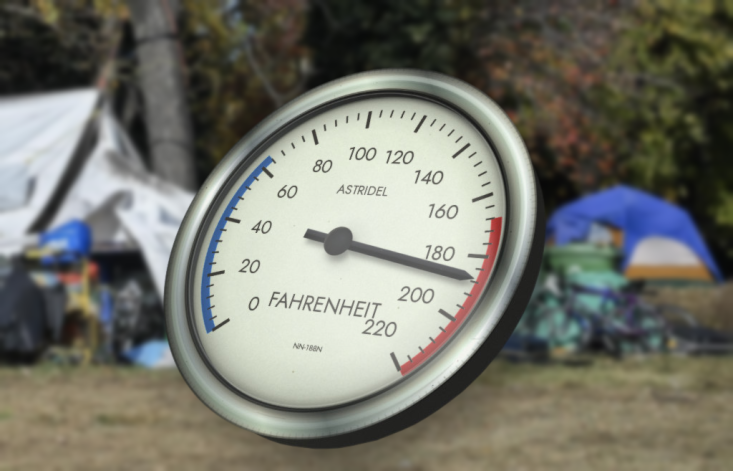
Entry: 188 °F
